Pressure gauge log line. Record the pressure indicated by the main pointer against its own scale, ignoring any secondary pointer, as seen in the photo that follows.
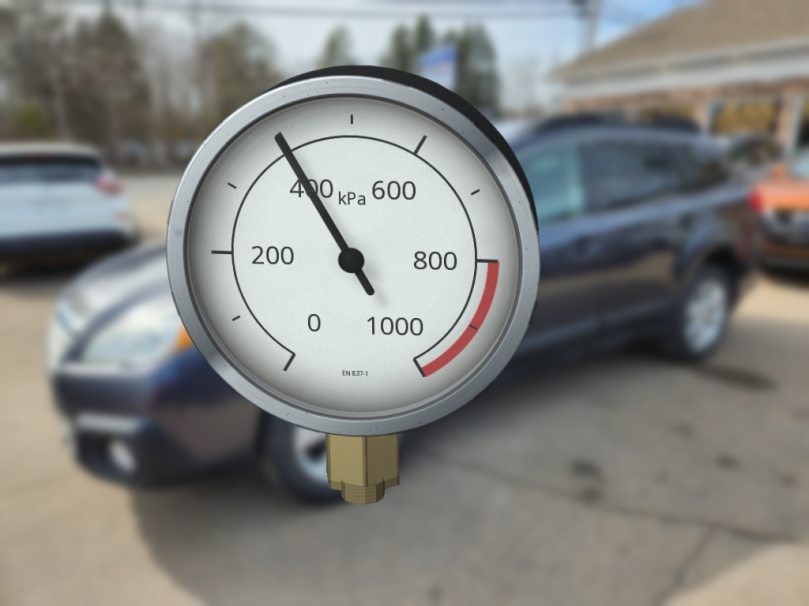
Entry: 400 kPa
